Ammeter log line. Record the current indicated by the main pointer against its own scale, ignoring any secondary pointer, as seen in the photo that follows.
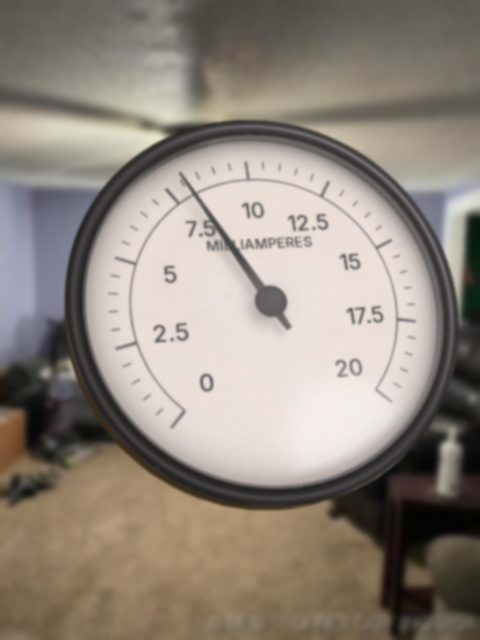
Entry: 8 mA
